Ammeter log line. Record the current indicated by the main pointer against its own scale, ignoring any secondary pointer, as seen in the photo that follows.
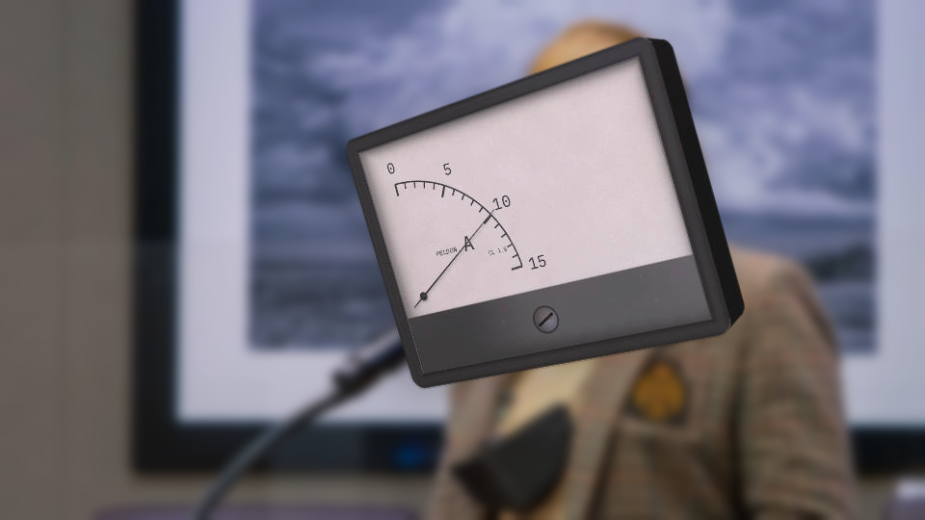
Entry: 10 A
